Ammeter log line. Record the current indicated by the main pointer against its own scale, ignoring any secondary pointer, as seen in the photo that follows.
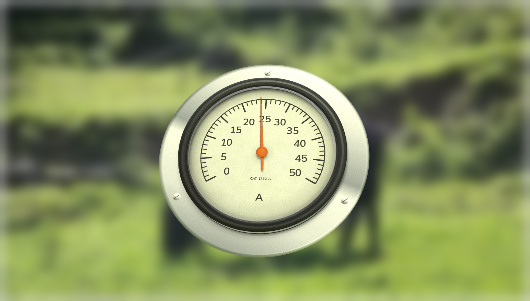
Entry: 24 A
